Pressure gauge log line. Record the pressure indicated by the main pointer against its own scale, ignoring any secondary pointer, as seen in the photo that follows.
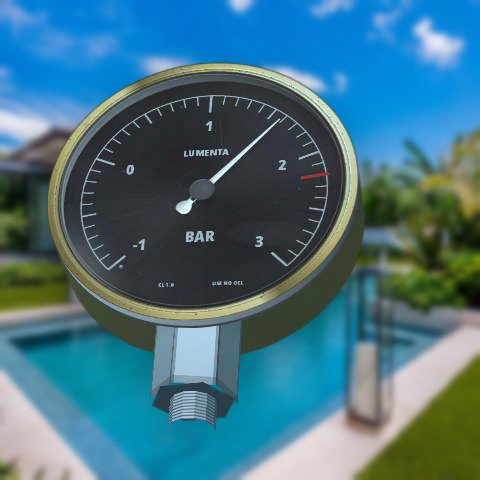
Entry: 1.6 bar
